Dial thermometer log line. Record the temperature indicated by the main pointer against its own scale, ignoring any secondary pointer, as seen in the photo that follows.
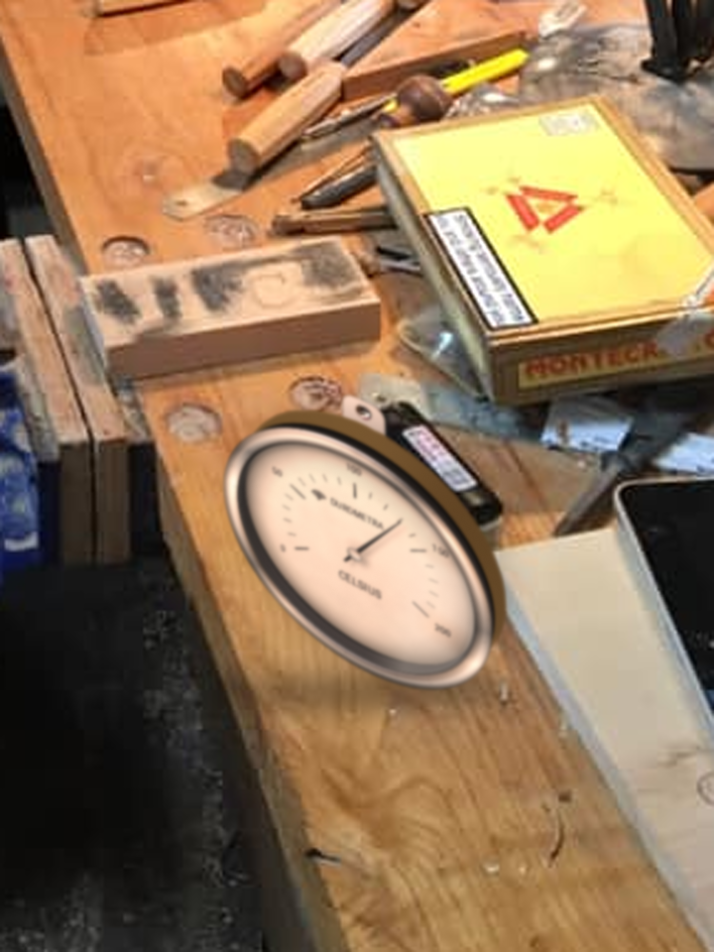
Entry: 130 °C
